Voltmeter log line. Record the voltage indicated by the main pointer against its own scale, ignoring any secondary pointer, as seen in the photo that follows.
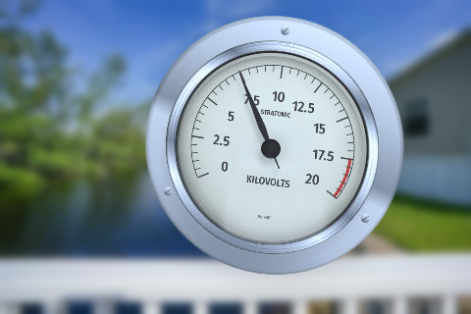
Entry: 7.5 kV
